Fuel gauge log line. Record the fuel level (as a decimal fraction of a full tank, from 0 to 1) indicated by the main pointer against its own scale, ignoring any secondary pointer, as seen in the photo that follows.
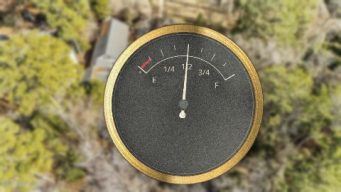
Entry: 0.5
